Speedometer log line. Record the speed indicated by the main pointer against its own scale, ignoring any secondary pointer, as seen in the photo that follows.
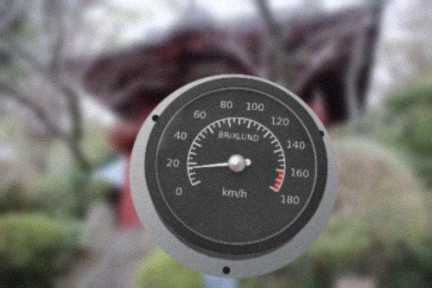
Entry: 15 km/h
